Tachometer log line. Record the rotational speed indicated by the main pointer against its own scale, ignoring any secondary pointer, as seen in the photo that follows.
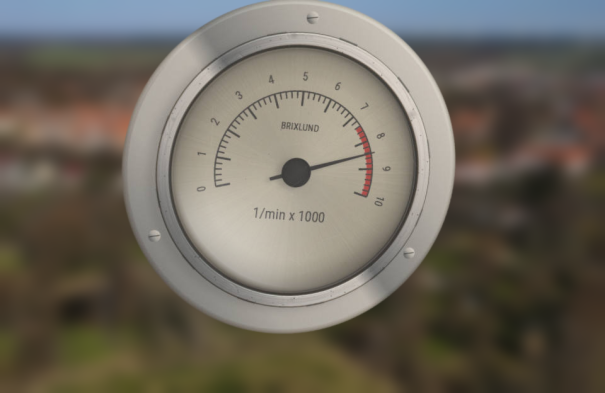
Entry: 8400 rpm
